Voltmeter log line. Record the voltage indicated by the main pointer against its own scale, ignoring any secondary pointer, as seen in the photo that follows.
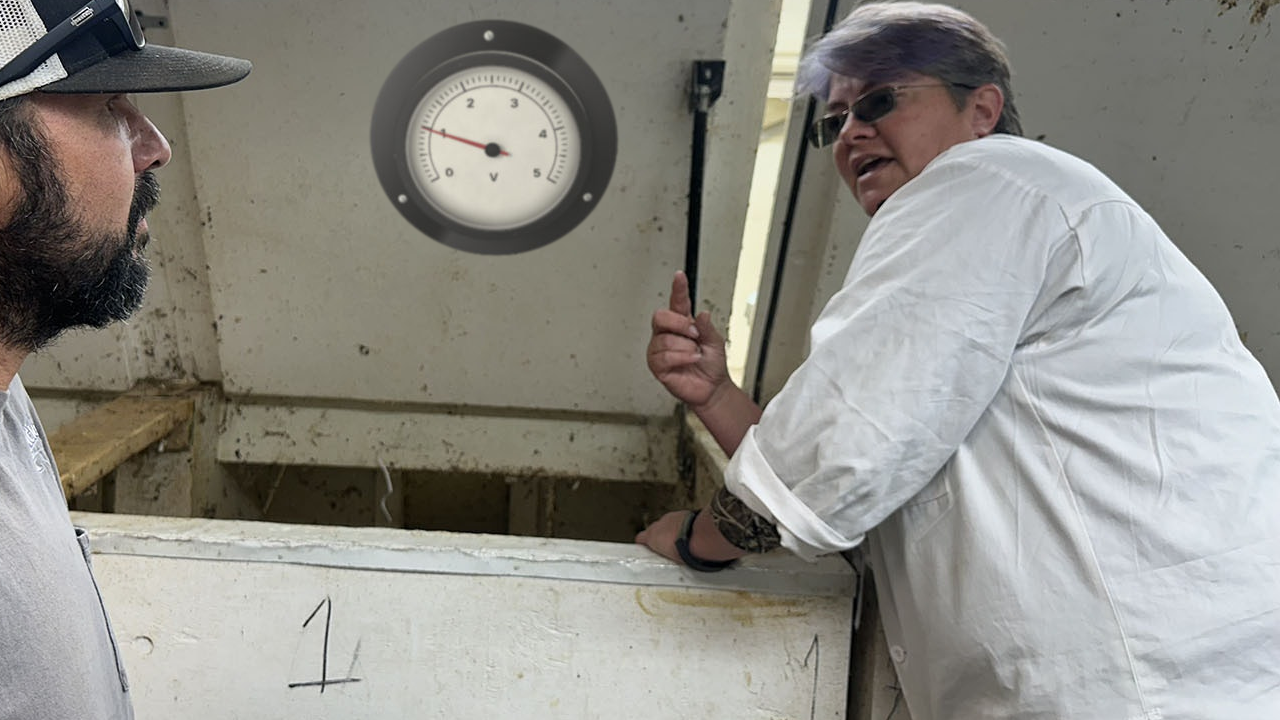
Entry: 1 V
